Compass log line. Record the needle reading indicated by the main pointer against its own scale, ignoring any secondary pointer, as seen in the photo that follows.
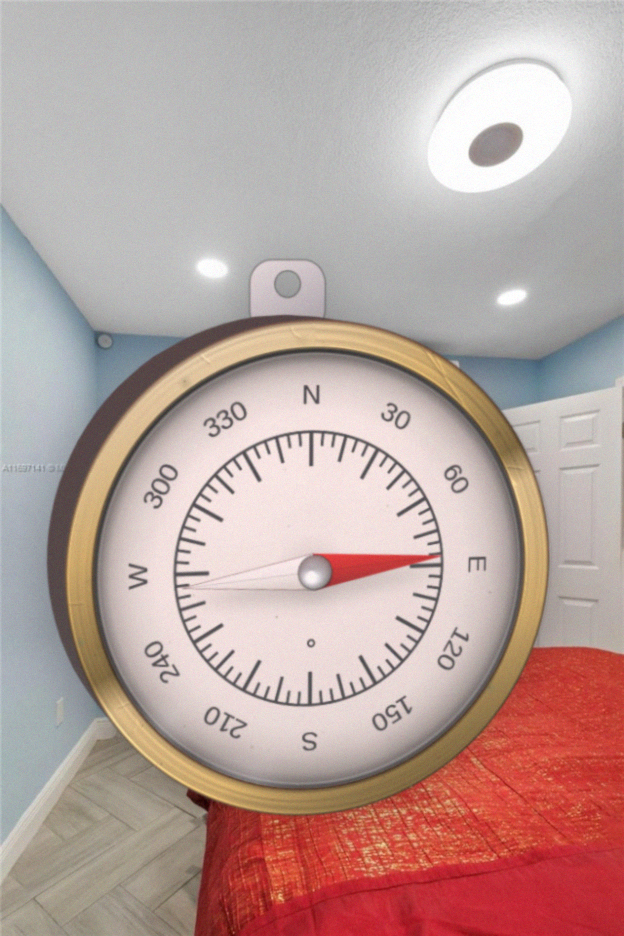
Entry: 85 °
